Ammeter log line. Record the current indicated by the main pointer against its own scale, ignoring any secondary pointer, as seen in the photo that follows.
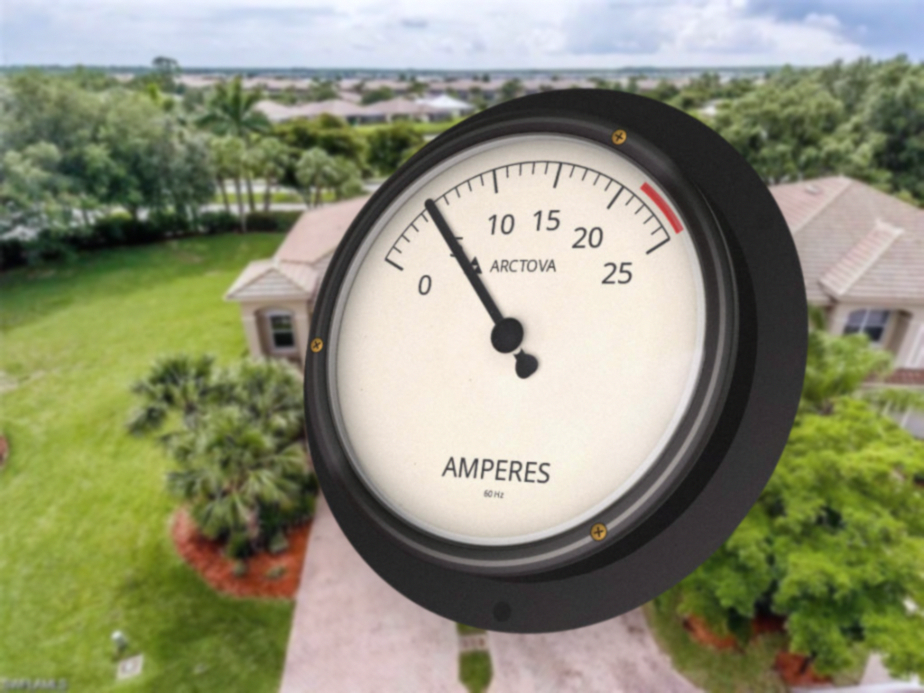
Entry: 5 A
